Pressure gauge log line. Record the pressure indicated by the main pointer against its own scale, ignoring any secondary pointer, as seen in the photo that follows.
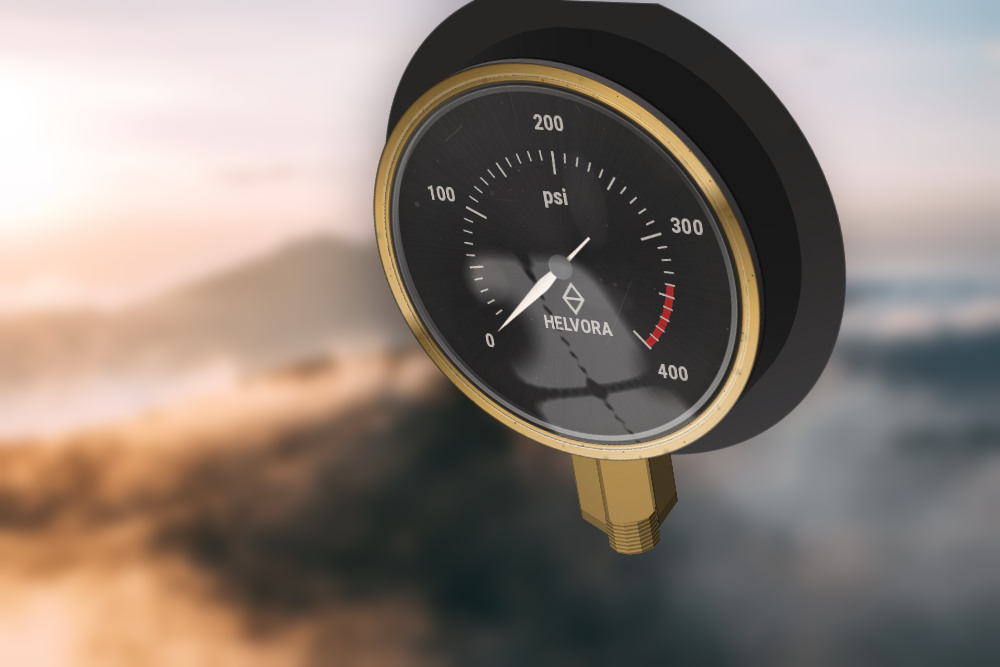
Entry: 0 psi
